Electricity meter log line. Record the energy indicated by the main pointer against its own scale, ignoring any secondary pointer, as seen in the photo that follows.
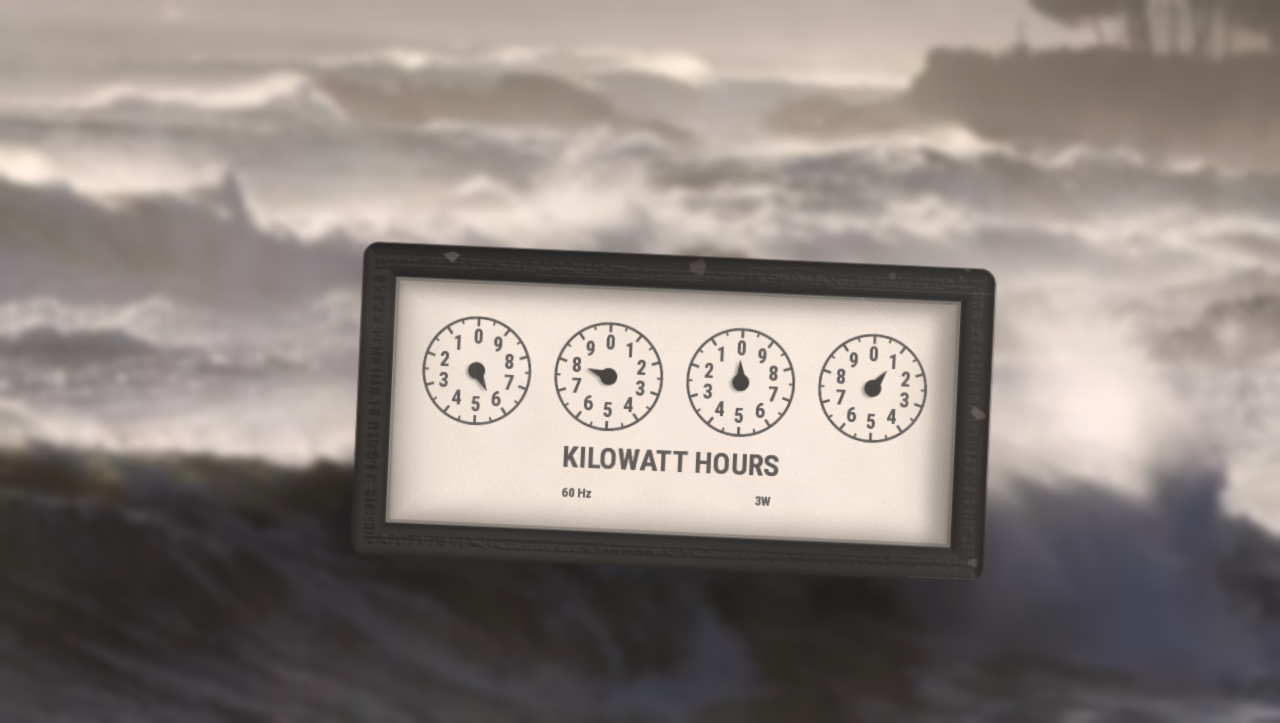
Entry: 5801 kWh
